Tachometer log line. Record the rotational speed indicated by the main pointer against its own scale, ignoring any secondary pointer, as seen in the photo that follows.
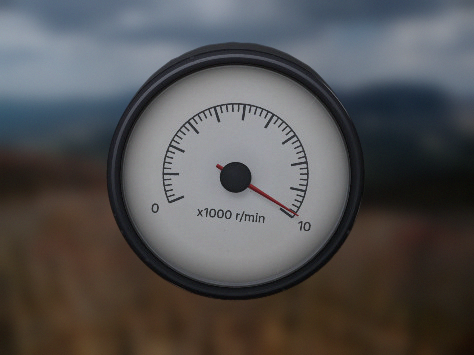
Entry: 9800 rpm
